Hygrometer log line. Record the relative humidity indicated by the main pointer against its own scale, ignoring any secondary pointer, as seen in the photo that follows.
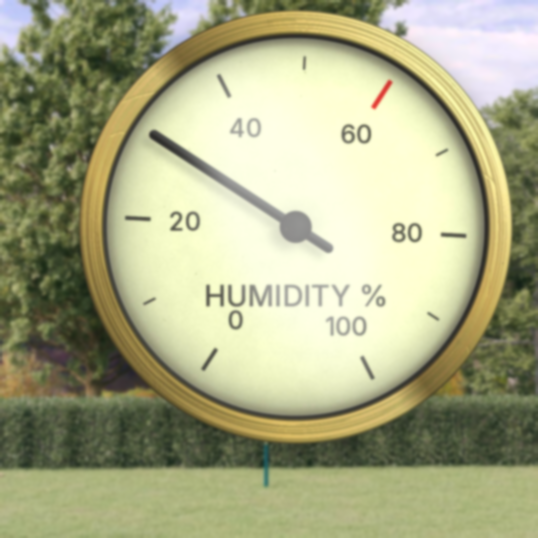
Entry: 30 %
